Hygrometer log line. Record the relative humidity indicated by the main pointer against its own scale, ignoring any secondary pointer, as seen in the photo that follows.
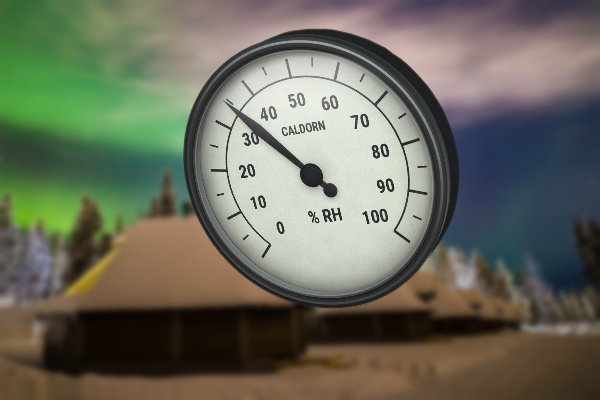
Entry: 35 %
